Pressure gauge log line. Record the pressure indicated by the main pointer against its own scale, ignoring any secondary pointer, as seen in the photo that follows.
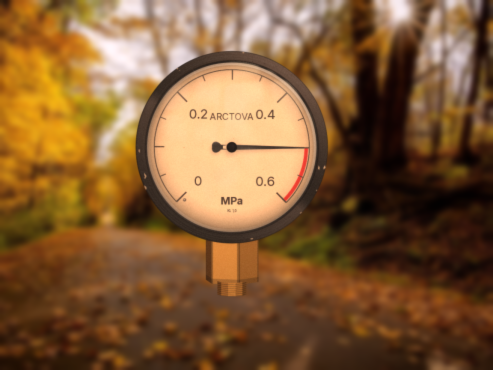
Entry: 0.5 MPa
